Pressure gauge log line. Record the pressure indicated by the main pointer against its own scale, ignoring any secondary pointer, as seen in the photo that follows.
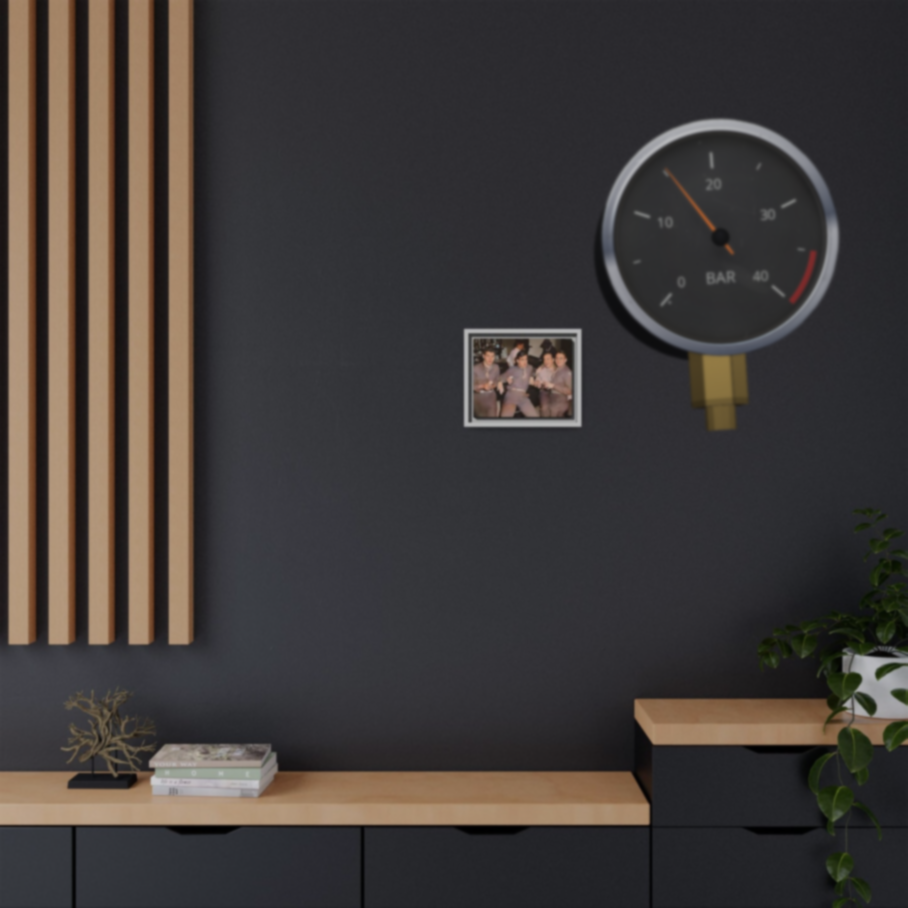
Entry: 15 bar
